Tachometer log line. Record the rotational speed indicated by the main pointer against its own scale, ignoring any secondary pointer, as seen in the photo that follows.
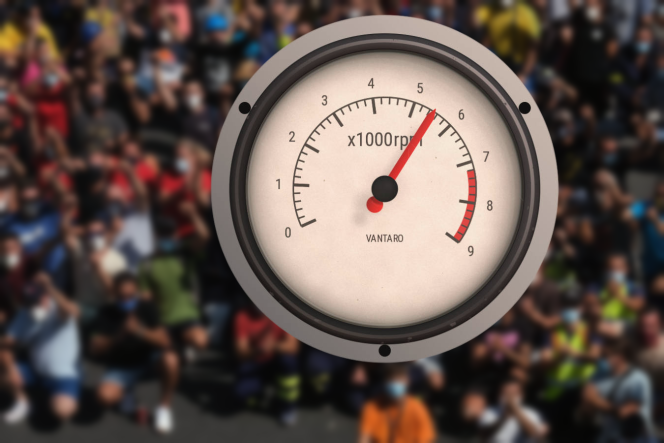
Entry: 5500 rpm
